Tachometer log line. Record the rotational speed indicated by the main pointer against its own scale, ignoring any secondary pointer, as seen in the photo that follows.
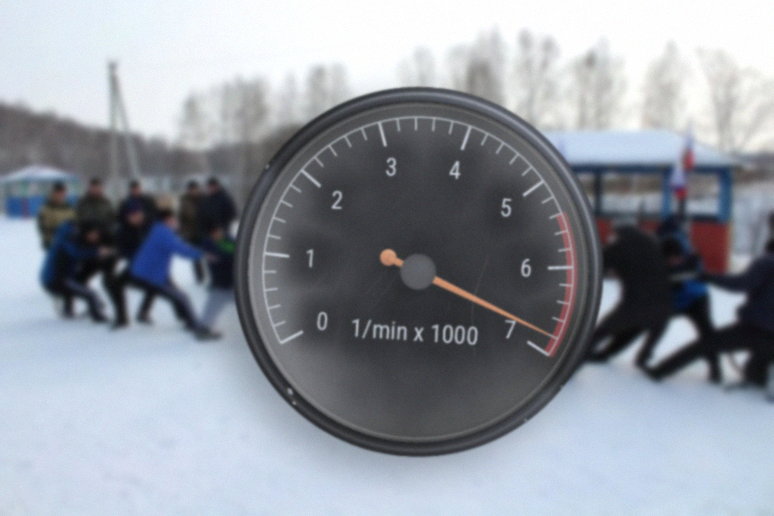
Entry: 6800 rpm
